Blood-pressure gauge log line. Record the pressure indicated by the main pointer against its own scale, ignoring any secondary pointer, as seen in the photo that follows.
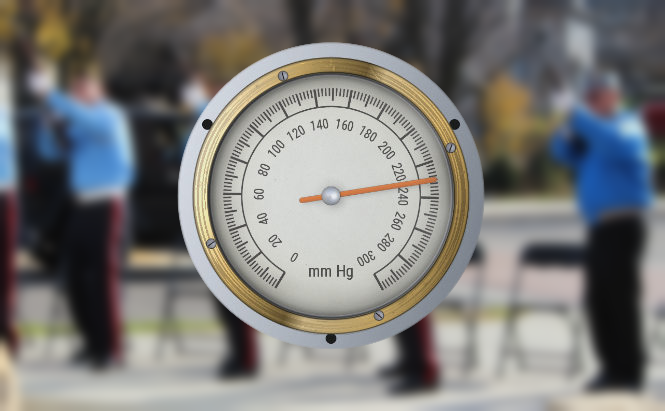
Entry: 230 mmHg
